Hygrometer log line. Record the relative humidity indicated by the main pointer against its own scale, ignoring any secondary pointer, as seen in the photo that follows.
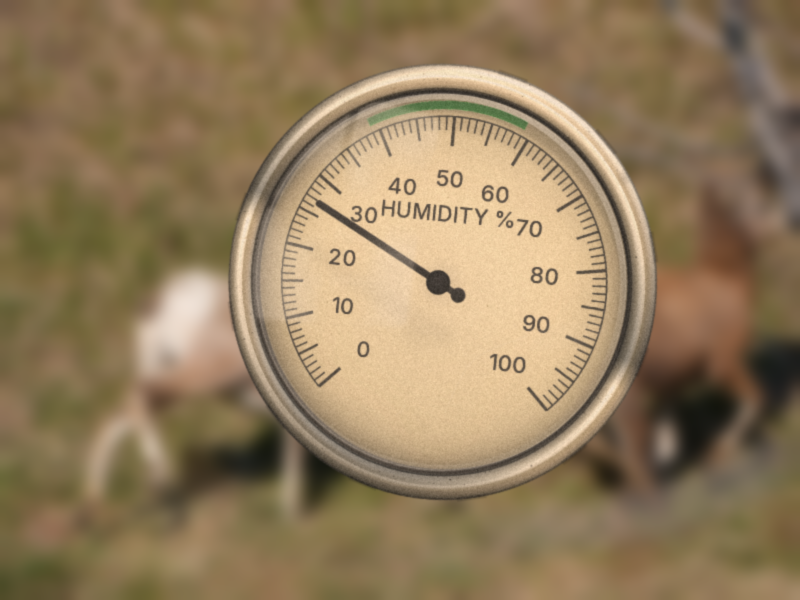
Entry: 27 %
